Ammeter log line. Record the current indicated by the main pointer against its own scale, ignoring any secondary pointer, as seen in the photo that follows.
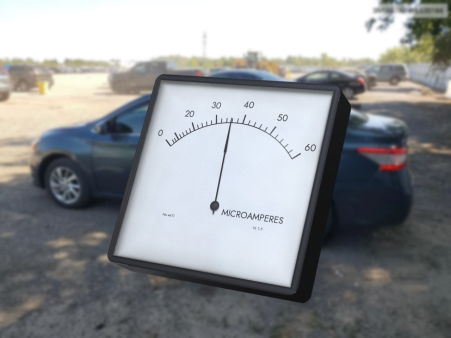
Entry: 36 µA
